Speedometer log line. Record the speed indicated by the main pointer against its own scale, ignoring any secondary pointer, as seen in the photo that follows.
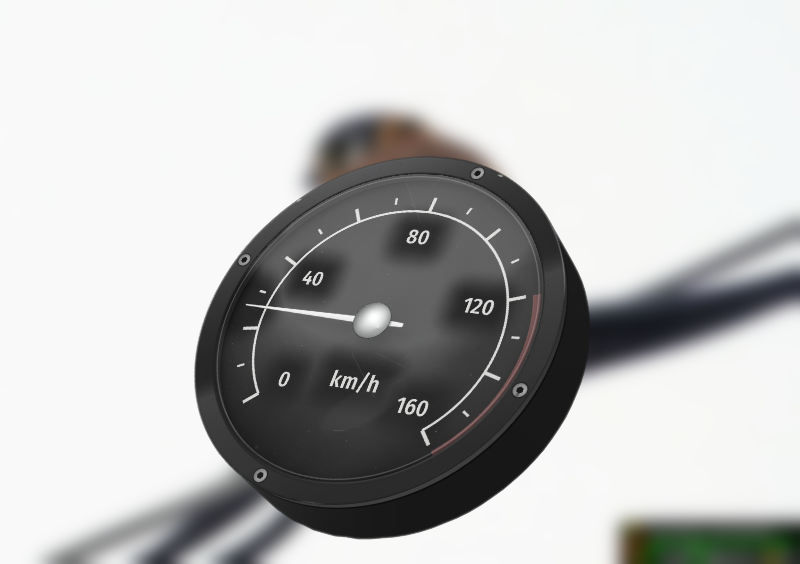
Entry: 25 km/h
